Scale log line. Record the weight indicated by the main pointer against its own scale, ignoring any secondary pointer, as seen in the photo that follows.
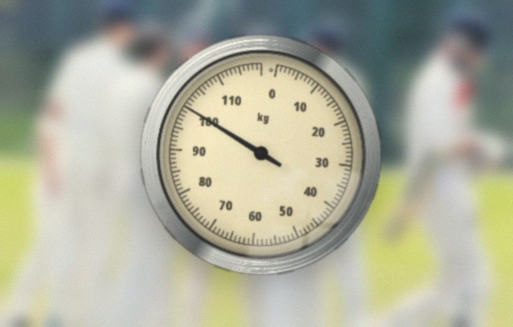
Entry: 100 kg
